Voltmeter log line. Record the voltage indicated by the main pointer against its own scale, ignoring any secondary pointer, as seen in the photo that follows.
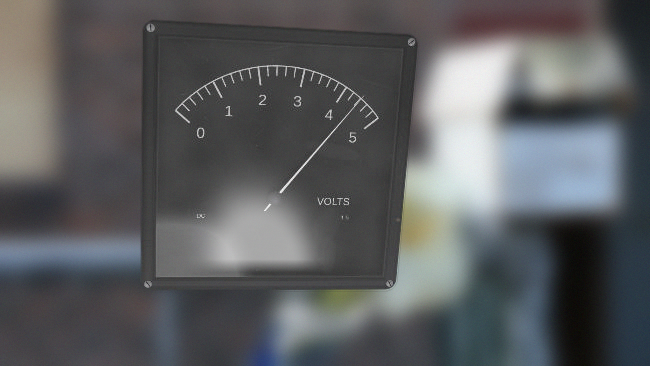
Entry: 4.4 V
